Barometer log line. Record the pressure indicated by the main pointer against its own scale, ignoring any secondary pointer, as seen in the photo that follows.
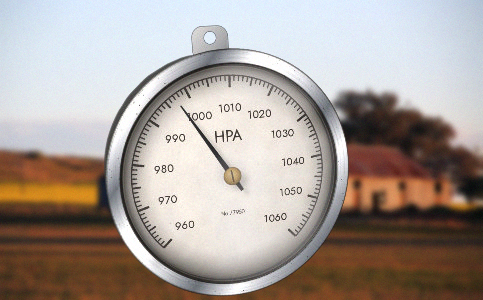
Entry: 997 hPa
